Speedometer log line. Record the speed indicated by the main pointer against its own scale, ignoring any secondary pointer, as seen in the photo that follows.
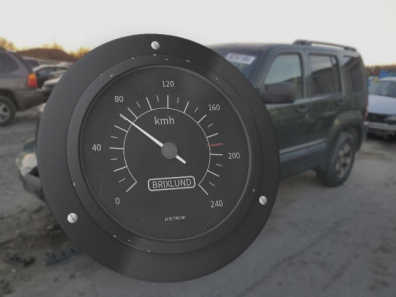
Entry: 70 km/h
